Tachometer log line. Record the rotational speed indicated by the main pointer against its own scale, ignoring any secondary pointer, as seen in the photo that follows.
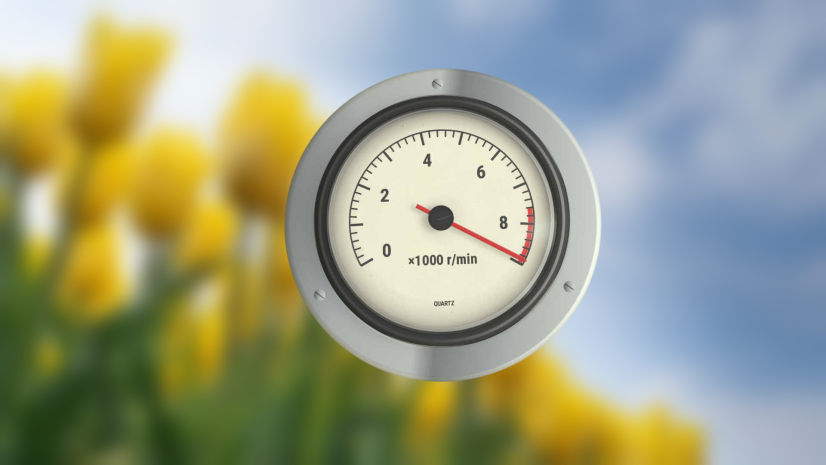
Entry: 8900 rpm
